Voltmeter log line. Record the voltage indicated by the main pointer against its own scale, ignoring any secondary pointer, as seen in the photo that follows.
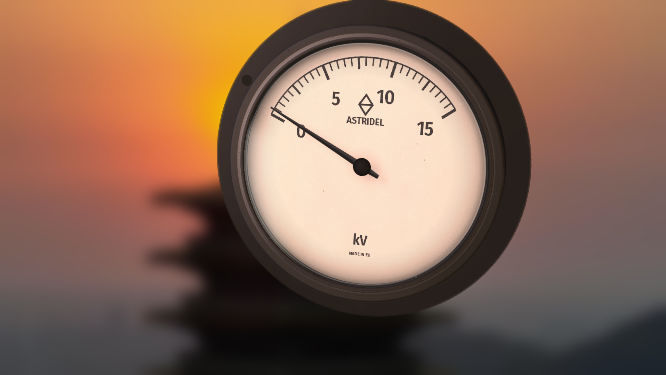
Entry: 0.5 kV
